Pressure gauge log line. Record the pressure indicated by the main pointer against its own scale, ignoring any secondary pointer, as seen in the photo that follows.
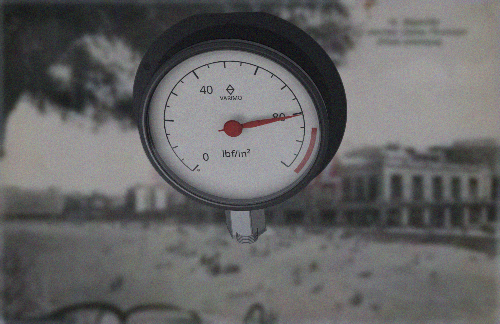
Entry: 80 psi
